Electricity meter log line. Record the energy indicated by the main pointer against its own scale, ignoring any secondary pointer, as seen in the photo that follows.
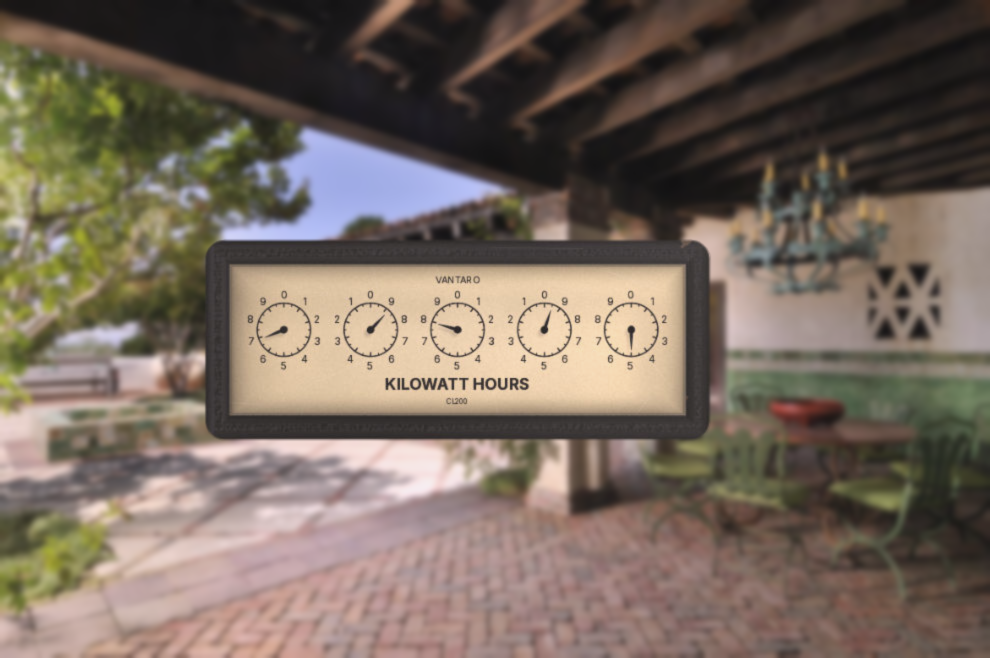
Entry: 68795 kWh
